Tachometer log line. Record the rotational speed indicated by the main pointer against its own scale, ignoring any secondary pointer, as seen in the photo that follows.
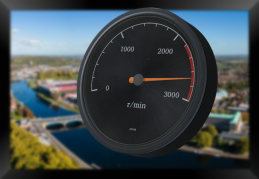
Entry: 2700 rpm
